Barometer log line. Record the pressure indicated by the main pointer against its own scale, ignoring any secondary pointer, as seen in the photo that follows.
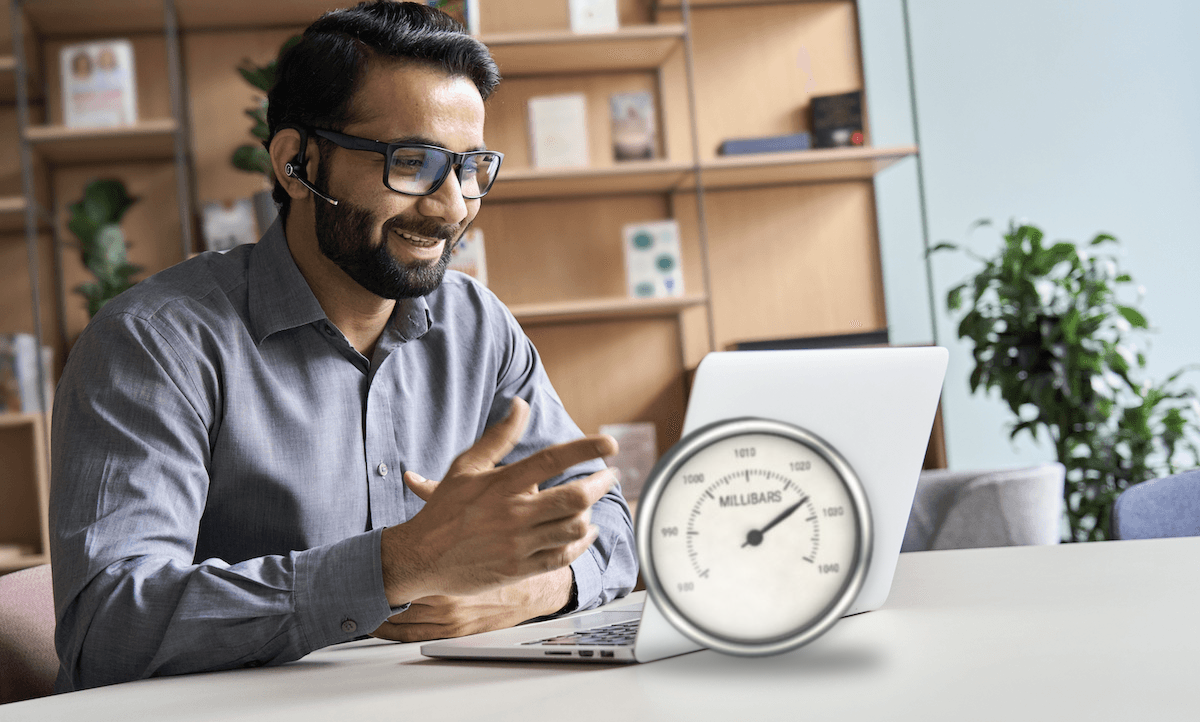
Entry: 1025 mbar
